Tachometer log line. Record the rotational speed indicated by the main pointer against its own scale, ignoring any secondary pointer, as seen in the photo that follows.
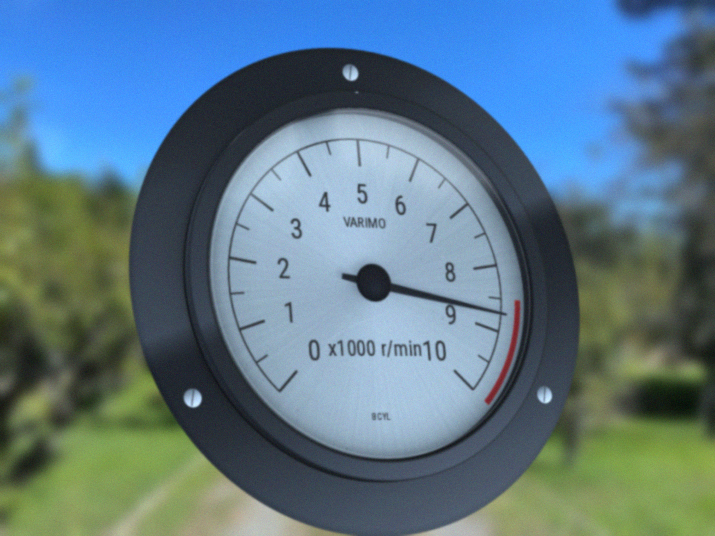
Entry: 8750 rpm
